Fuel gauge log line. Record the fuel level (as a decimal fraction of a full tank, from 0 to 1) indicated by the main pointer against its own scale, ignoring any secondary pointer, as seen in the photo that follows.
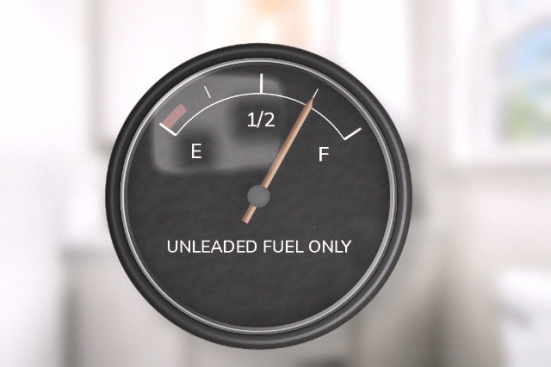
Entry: 0.75
